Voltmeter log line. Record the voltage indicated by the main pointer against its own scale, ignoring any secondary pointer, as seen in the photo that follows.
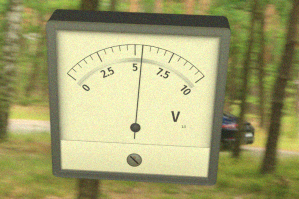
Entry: 5.5 V
